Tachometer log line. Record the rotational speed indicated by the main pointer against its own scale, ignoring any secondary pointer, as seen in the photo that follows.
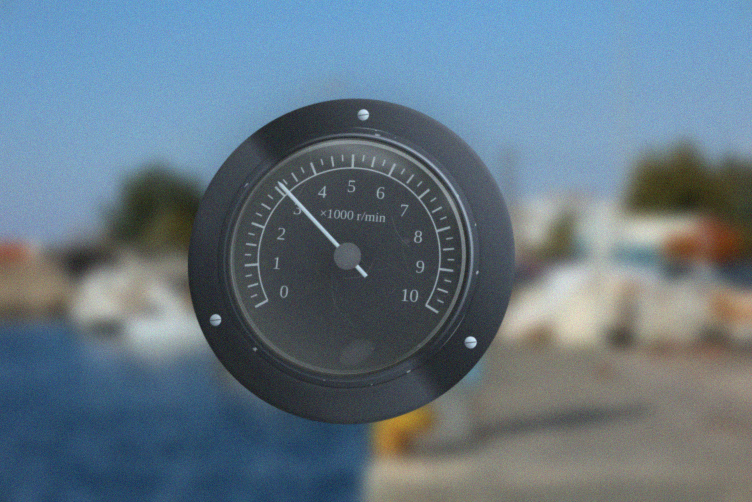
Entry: 3125 rpm
